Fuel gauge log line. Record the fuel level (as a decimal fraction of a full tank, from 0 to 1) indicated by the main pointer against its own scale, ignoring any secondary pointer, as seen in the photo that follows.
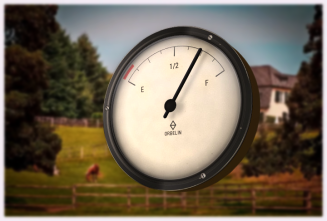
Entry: 0.75
